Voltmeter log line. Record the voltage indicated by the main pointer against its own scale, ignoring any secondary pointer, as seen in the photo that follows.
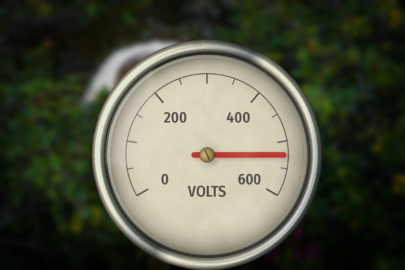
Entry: 525 V
